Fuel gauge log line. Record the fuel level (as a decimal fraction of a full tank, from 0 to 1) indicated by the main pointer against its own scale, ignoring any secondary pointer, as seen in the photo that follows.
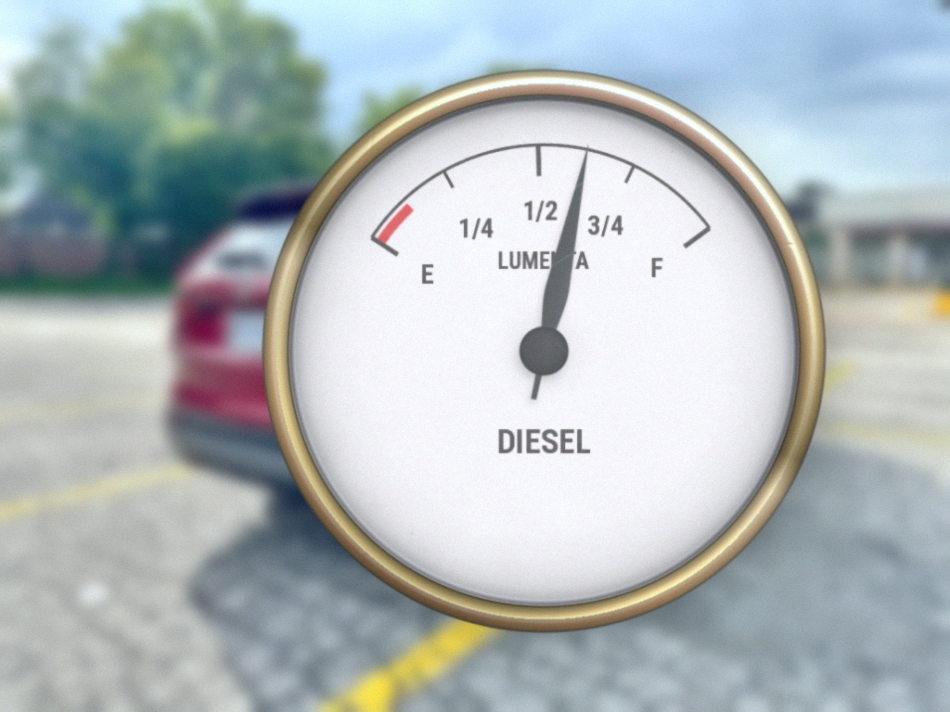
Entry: 0.625
